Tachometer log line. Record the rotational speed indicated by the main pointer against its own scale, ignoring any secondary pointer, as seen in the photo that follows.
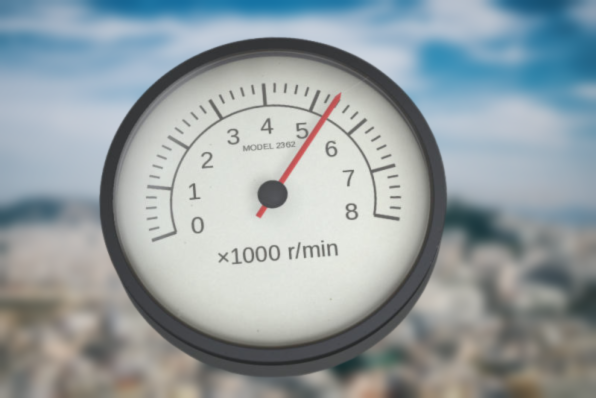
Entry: 5400 rpm
